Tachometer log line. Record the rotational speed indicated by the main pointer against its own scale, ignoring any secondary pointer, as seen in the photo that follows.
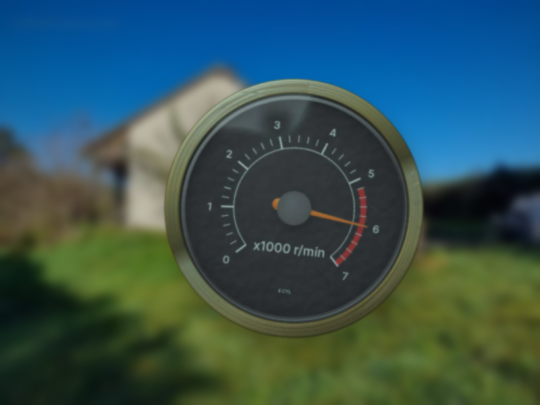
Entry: 6000 rpm
